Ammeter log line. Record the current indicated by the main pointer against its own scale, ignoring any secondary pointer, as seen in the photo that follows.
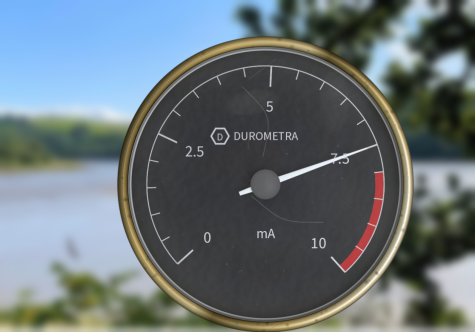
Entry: 7.5 mA
